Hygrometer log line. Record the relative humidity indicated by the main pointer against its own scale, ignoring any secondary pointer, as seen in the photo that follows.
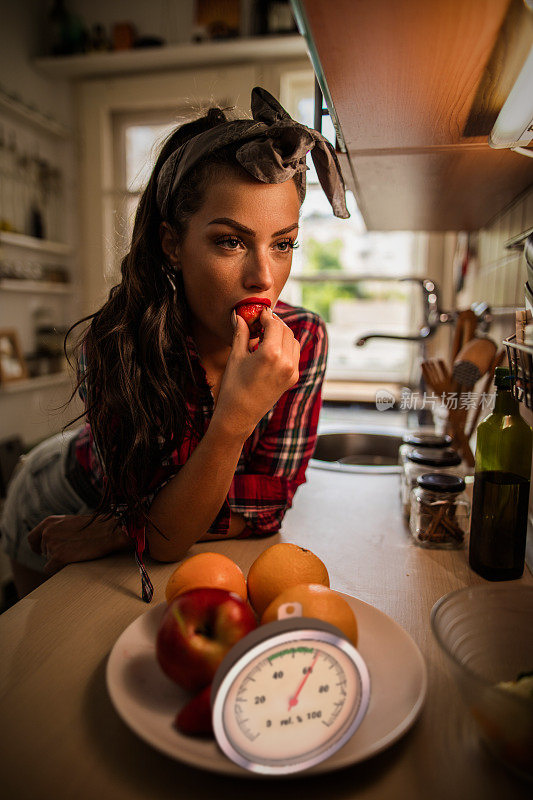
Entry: 60 %
